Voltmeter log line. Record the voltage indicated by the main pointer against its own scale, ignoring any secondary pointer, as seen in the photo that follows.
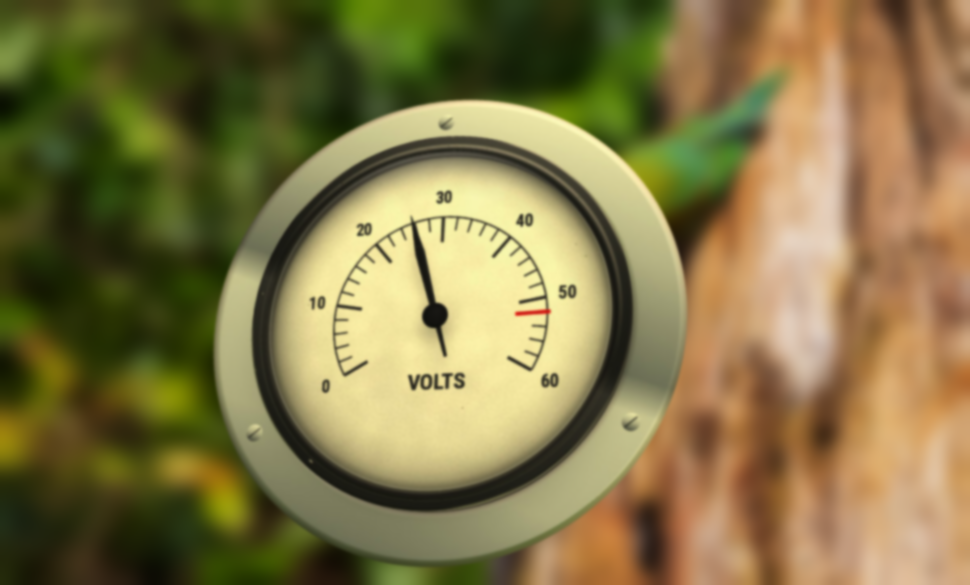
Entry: 26 V
